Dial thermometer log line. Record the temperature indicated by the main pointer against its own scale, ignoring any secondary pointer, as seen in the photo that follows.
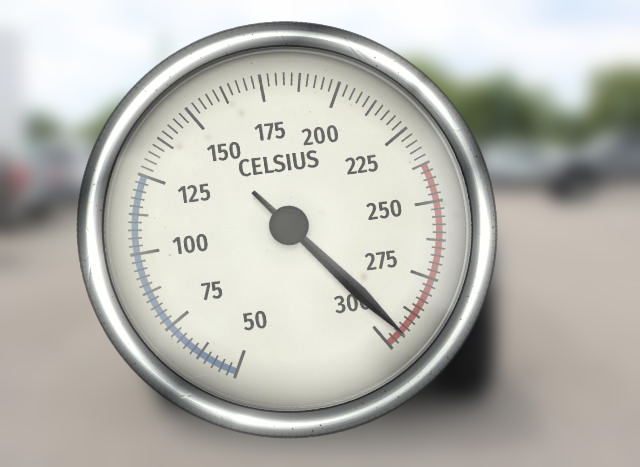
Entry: 295 °C
